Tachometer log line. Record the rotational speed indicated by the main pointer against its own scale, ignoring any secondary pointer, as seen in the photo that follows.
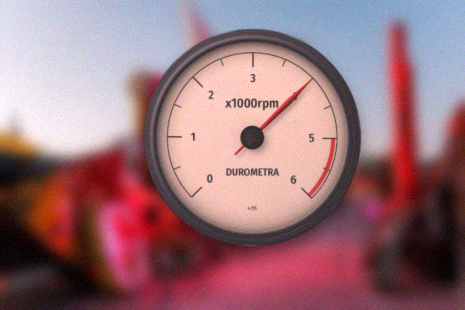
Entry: 4000 rpm
